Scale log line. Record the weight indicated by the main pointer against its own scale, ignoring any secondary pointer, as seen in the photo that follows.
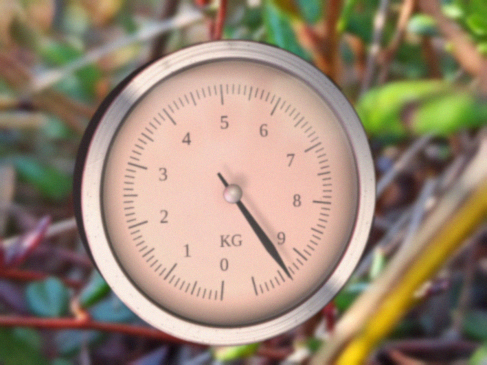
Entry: 9.4 kg
